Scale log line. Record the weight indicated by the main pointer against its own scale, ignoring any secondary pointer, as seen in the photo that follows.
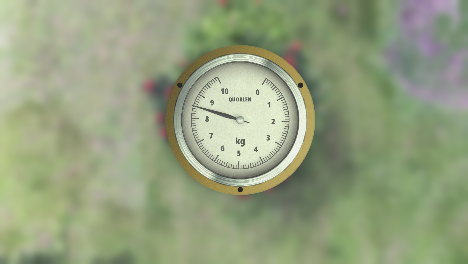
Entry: 8.5 kg
